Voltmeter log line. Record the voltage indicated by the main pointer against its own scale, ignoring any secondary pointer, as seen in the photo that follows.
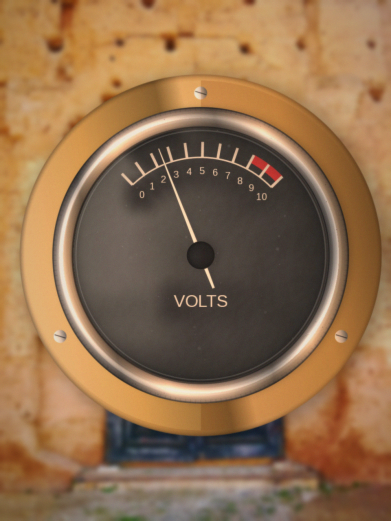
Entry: 2.5 V
